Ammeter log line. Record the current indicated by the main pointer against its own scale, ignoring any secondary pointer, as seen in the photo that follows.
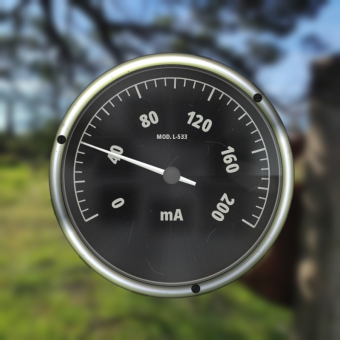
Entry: 40 mA
